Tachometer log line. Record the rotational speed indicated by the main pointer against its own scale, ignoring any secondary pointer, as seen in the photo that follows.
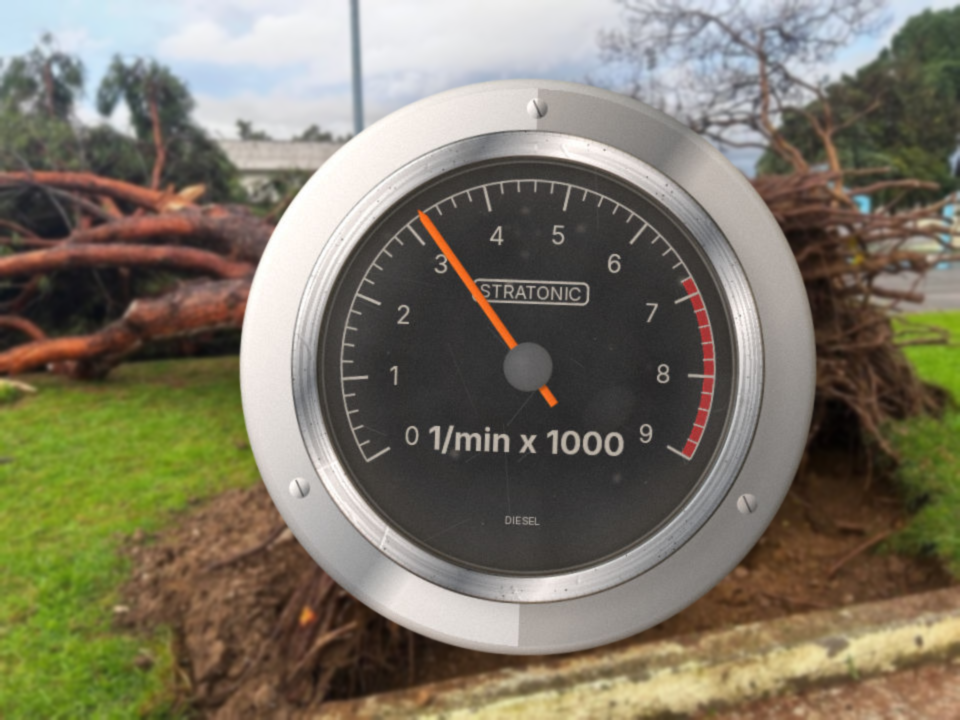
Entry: 3200 rpm
